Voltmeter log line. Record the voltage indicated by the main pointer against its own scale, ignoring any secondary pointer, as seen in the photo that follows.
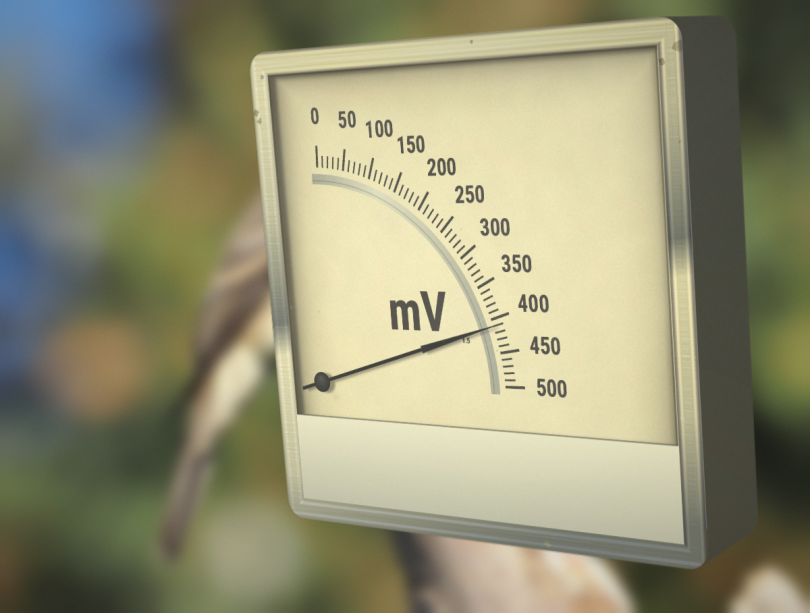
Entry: 410 mV
